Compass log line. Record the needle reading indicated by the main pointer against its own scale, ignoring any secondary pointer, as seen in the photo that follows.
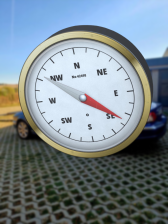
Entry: 127.5 °
